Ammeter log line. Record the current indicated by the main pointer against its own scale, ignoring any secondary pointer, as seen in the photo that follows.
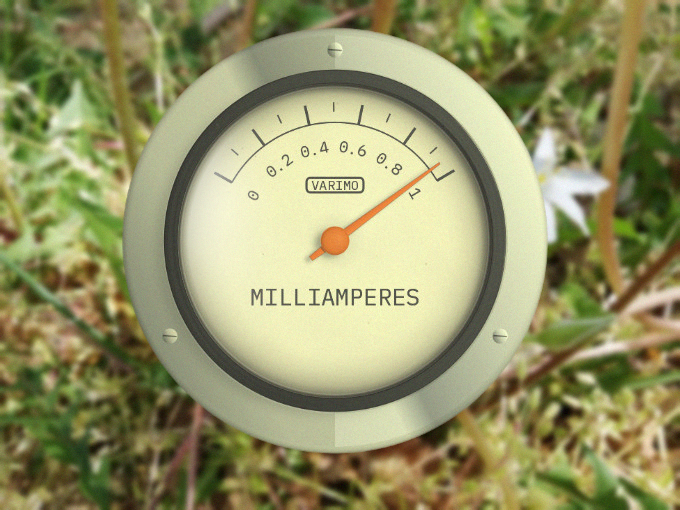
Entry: 0.95 mA
